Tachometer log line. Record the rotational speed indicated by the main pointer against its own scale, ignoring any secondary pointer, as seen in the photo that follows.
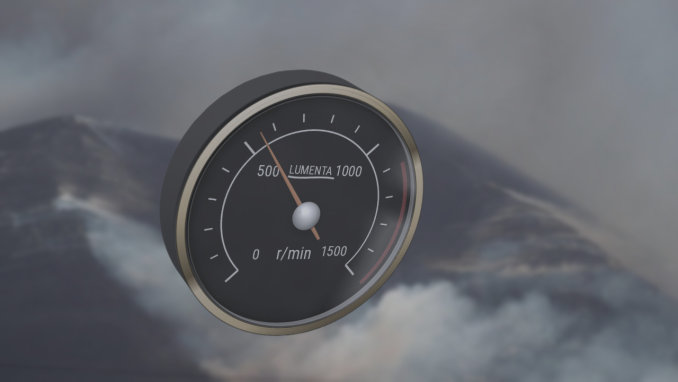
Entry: 550 rpm
